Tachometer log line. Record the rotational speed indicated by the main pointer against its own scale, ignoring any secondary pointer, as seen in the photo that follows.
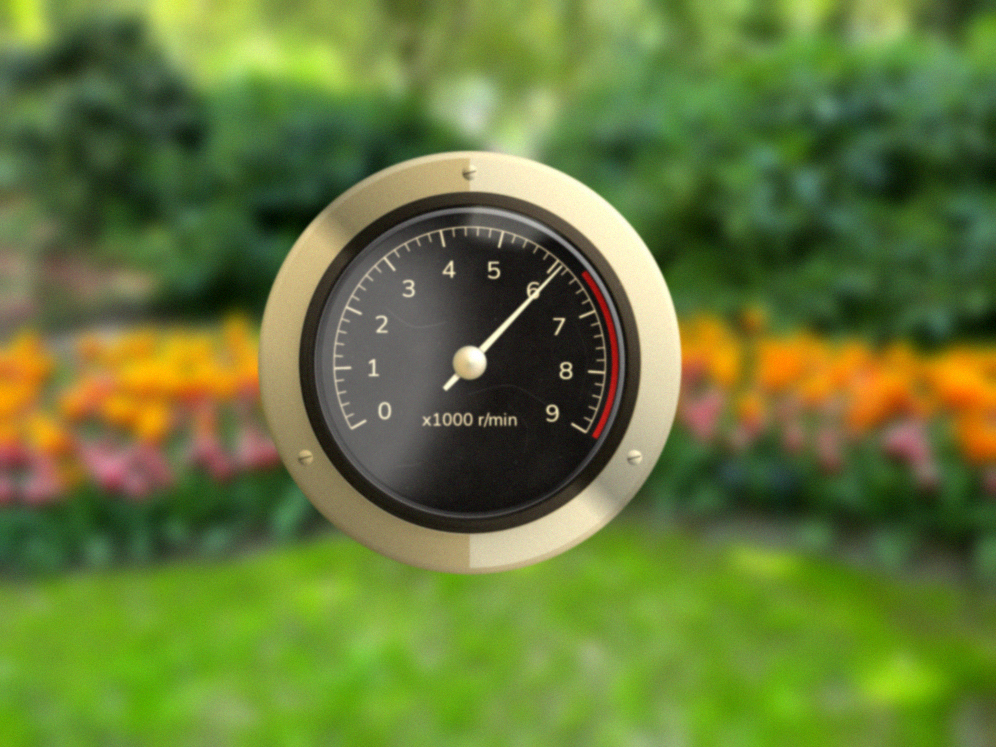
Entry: 6100 rpm
